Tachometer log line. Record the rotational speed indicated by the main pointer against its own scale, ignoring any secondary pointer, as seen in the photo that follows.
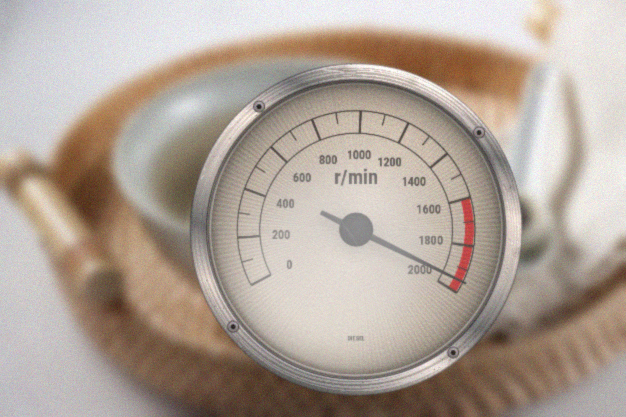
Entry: 1950 rpm
